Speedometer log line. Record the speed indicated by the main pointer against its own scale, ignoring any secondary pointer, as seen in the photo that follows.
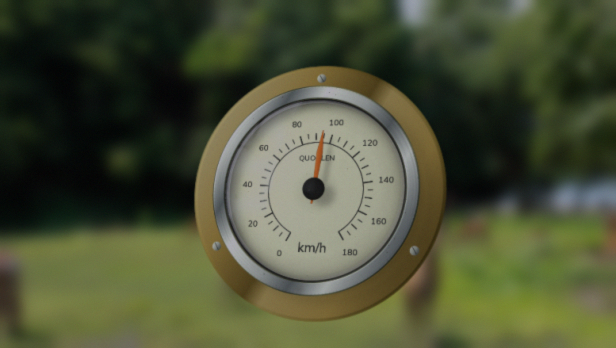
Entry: 95 km/h
